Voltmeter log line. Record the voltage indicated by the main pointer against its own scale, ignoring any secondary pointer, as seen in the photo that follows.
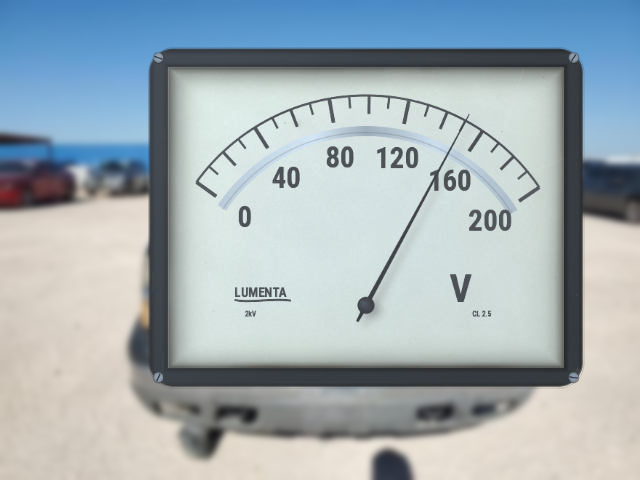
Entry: 150 V
